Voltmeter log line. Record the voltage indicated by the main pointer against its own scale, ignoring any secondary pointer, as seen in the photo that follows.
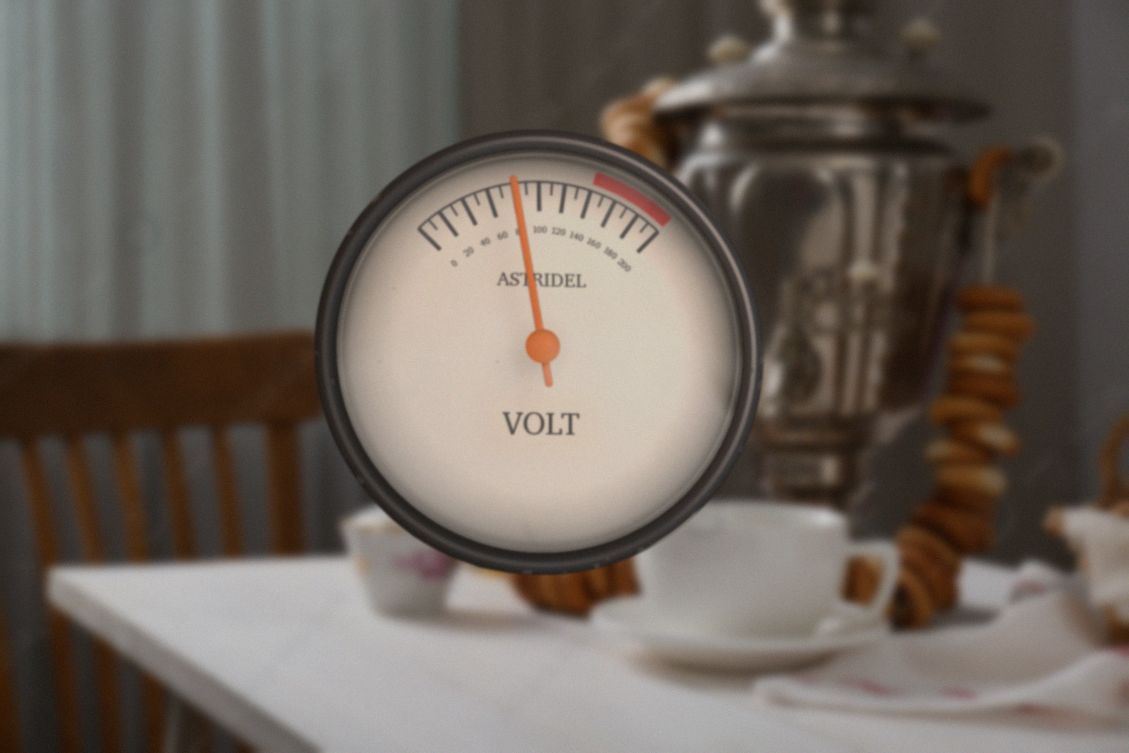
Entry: 80 V
